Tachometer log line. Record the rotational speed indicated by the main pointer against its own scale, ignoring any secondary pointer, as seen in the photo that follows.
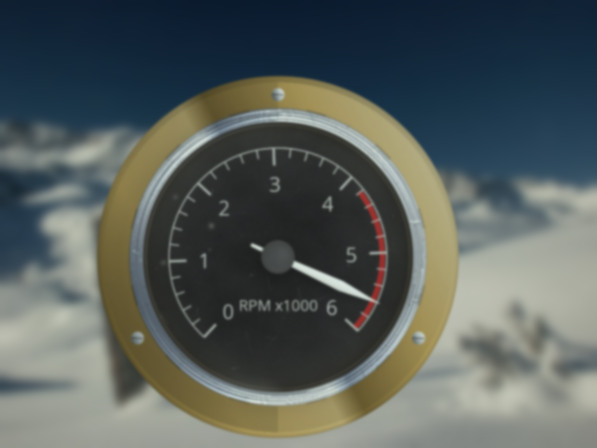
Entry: 5600 rpm
